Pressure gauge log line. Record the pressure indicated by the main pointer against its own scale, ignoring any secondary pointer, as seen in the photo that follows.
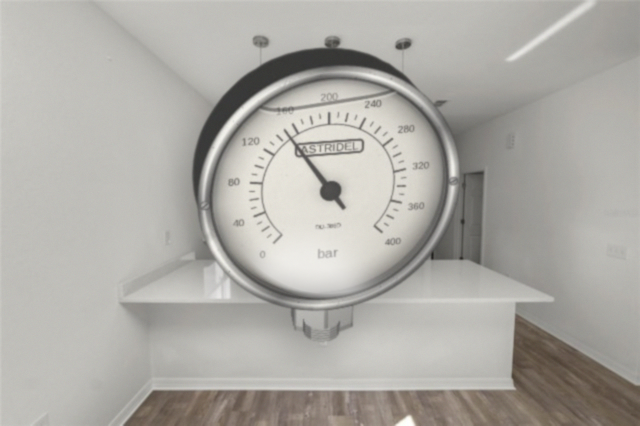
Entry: 150 bar
